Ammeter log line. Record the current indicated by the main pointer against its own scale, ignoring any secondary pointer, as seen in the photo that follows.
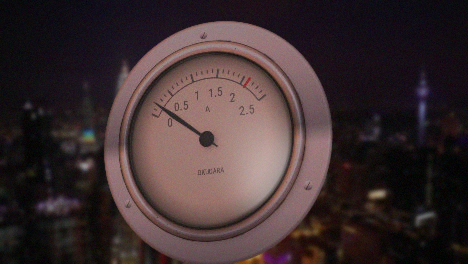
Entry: 0.2 A
